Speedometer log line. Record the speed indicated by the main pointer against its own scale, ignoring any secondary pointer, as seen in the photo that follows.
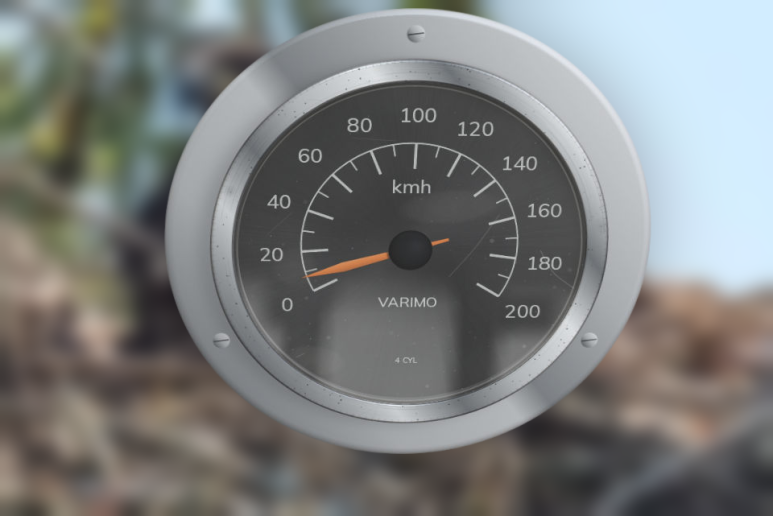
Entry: 10 km/h
